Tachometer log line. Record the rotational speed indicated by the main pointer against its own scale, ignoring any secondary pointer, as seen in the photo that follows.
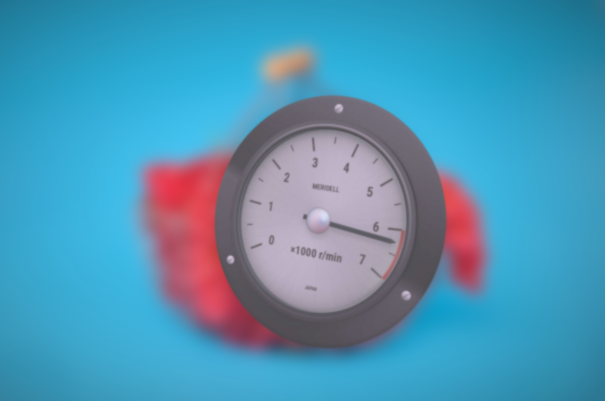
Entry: 6250 rpm
